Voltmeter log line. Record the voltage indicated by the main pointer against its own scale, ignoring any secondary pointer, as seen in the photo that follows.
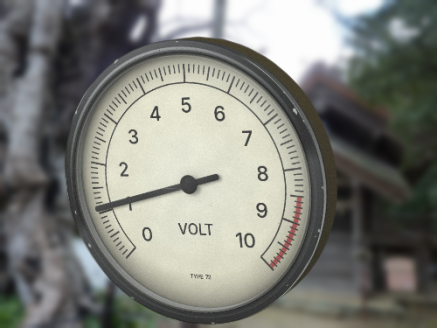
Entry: 1.1 V
